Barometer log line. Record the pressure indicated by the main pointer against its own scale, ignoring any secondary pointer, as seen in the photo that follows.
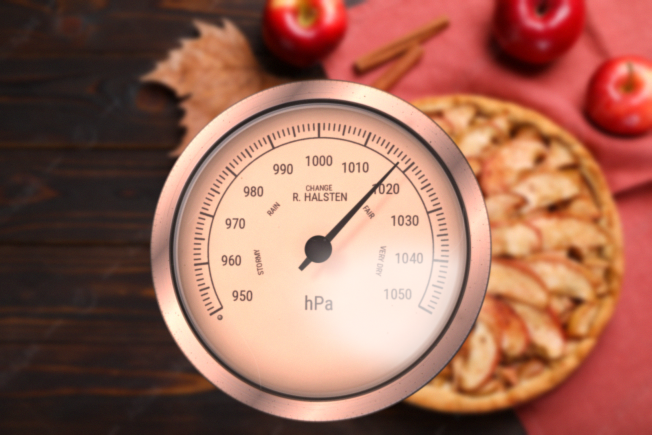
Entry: 1018 hPa
